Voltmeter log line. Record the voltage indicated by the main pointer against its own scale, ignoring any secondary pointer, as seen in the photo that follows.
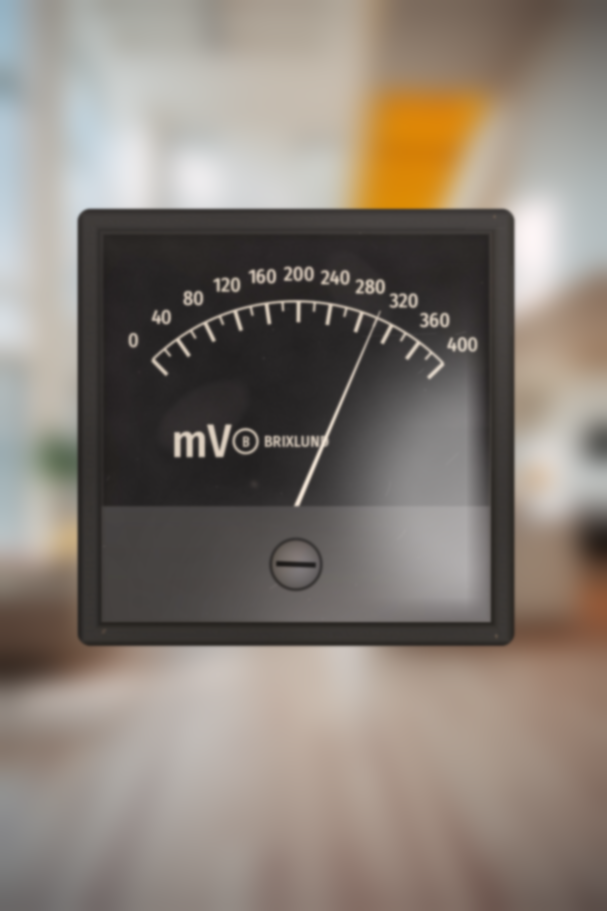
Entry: 300 mV
